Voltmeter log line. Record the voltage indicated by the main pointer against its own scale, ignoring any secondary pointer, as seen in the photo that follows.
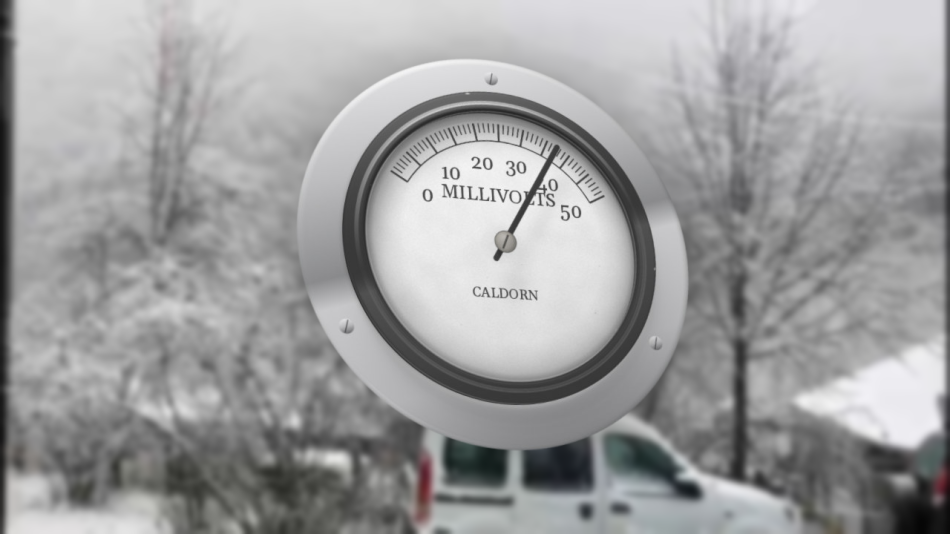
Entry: 37 mV
